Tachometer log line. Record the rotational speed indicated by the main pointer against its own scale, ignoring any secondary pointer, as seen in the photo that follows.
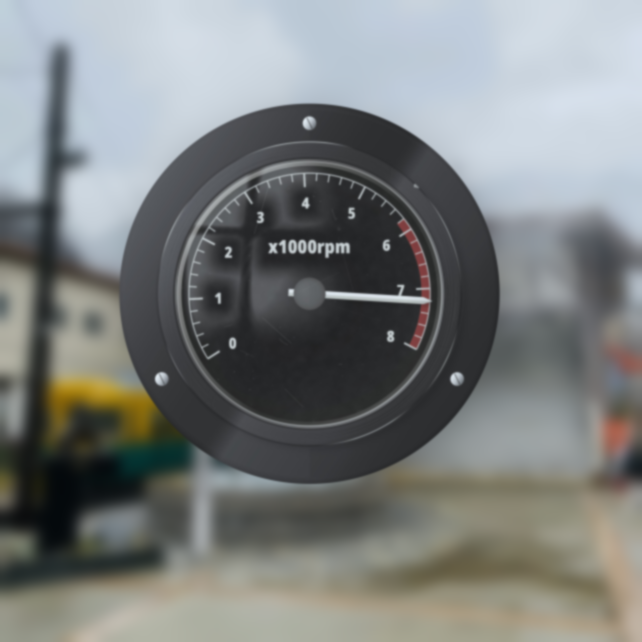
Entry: 7200 rpm
